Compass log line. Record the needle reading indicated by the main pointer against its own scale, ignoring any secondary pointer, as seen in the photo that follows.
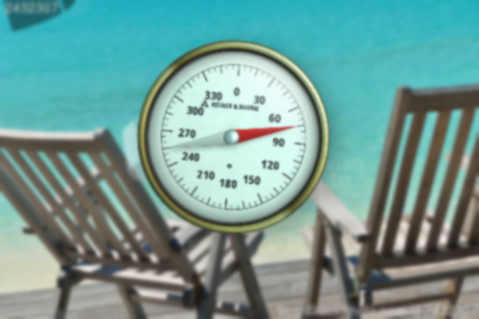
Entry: 75 °
